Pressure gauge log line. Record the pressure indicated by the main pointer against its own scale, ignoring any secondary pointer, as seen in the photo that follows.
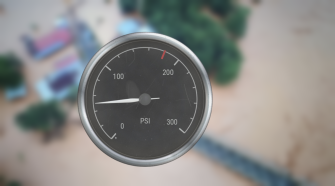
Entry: 50 psi
